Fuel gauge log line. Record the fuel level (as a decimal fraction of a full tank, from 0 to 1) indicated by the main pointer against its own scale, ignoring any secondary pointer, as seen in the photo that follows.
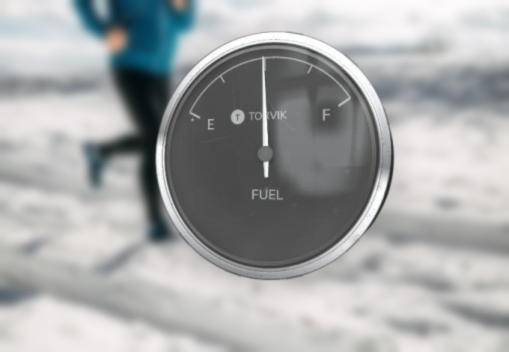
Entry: 0.5
